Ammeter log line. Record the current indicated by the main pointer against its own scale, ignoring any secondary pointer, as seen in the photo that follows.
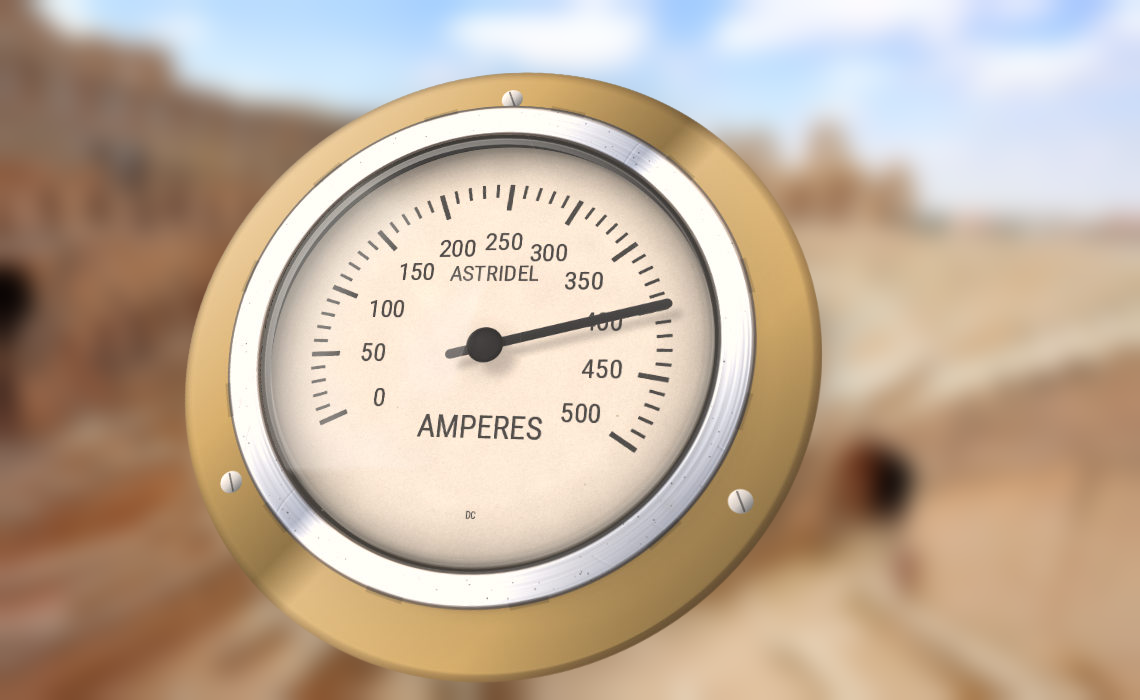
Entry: 400 A
